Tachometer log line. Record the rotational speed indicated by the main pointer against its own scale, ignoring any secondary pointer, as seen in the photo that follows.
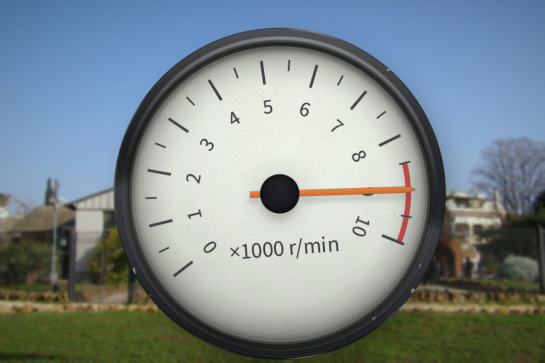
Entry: 9000 rpm
